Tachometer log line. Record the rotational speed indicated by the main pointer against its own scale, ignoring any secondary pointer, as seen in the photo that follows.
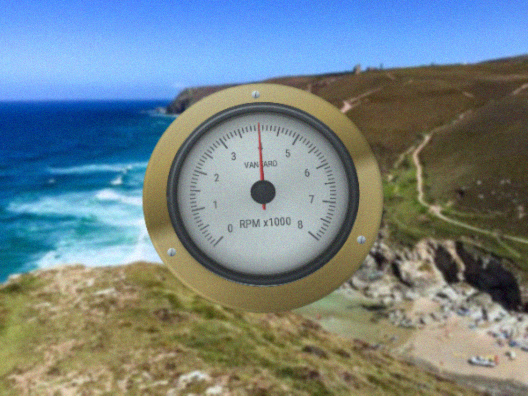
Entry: 4000 rpm
